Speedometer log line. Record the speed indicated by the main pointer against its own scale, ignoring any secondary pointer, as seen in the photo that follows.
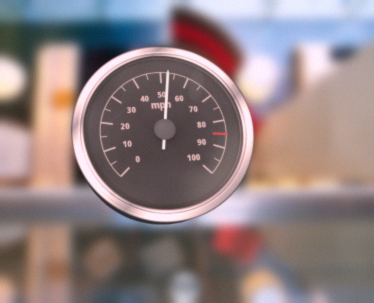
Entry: 52.5 mph
